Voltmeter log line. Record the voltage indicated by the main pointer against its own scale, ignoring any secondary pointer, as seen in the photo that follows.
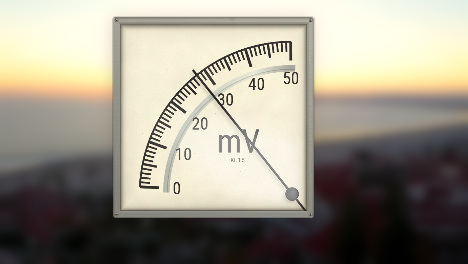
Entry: 28 mV
